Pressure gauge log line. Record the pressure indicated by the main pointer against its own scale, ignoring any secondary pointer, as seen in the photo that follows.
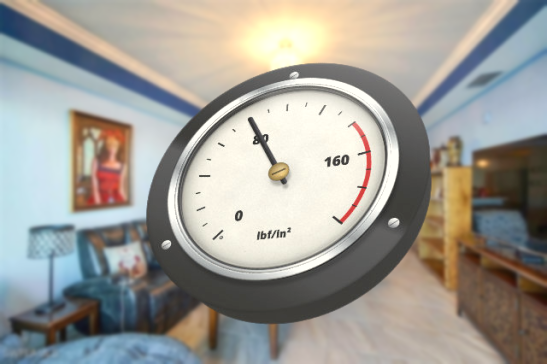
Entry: 80 psi
